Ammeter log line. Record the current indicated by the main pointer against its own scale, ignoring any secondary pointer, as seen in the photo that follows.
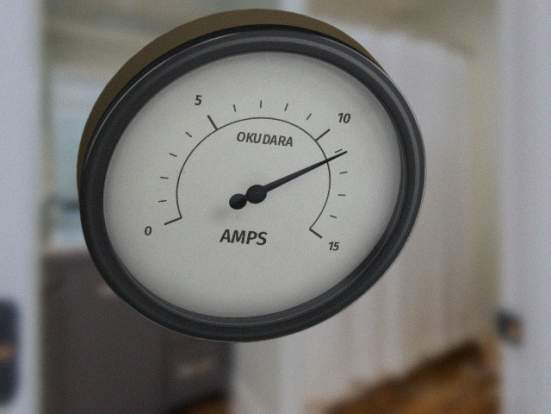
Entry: 11 A
